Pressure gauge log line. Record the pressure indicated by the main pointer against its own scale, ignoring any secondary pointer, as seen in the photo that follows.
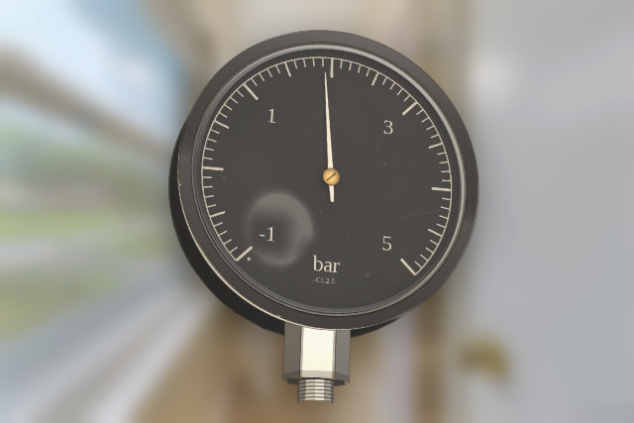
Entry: 1.9 bar
